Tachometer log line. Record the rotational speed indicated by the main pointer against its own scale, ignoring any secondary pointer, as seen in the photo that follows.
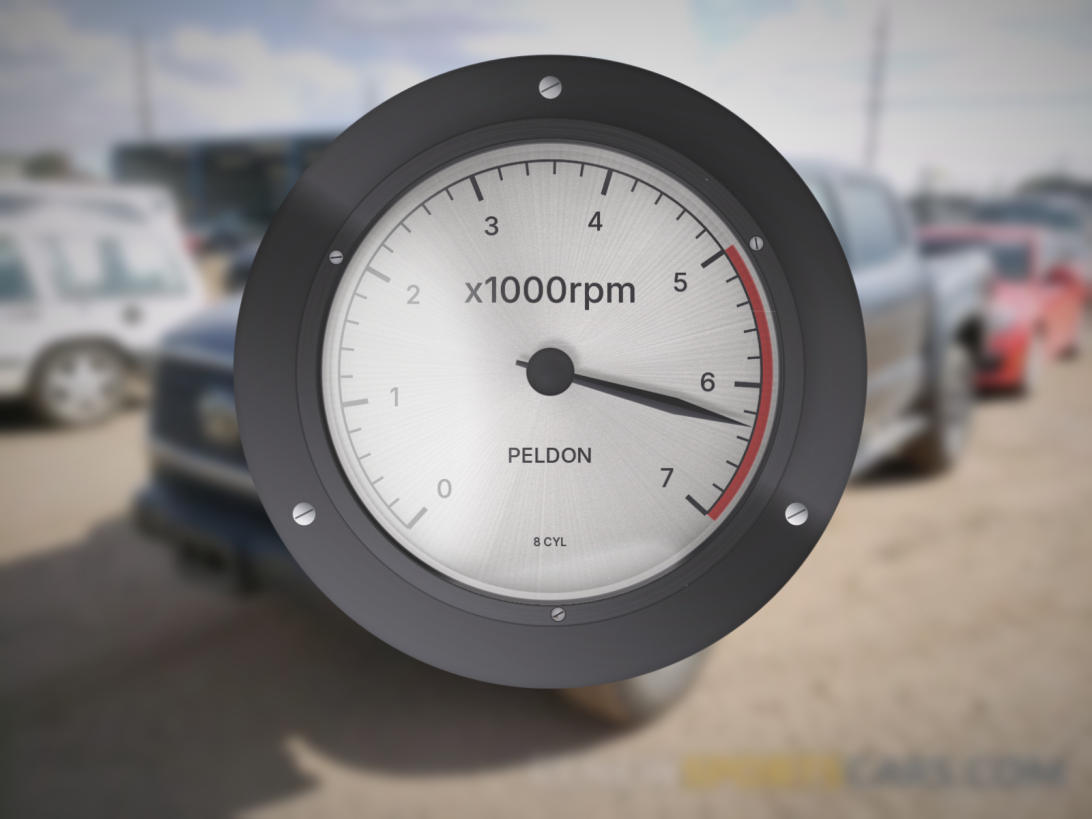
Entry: 6300 rpm
